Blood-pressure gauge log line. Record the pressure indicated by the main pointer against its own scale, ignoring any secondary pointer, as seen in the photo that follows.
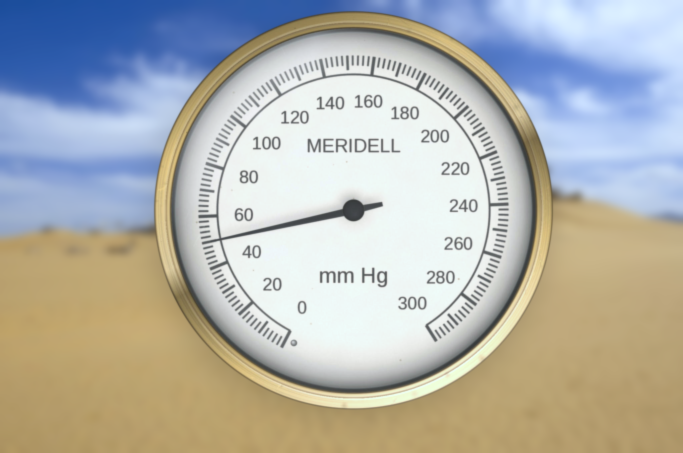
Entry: 50 mmHg
